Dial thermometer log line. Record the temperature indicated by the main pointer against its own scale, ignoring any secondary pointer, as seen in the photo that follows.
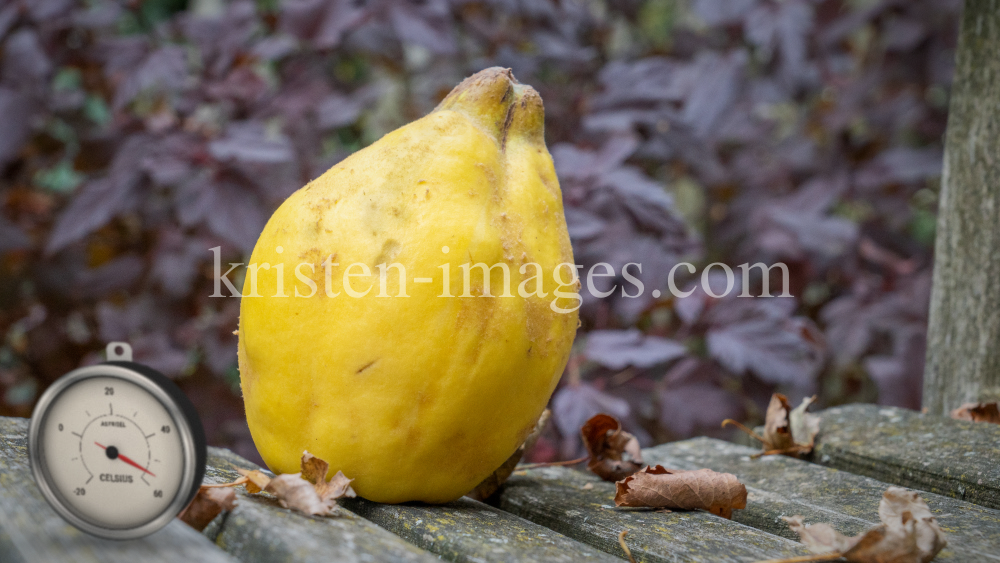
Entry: 55 °C
